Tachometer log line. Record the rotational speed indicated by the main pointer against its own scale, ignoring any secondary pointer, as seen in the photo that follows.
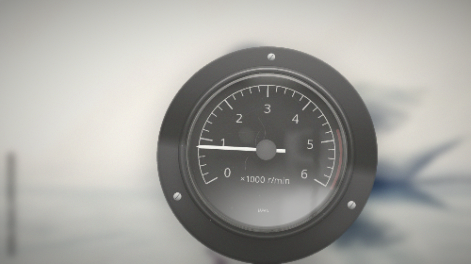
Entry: 800 rpm
